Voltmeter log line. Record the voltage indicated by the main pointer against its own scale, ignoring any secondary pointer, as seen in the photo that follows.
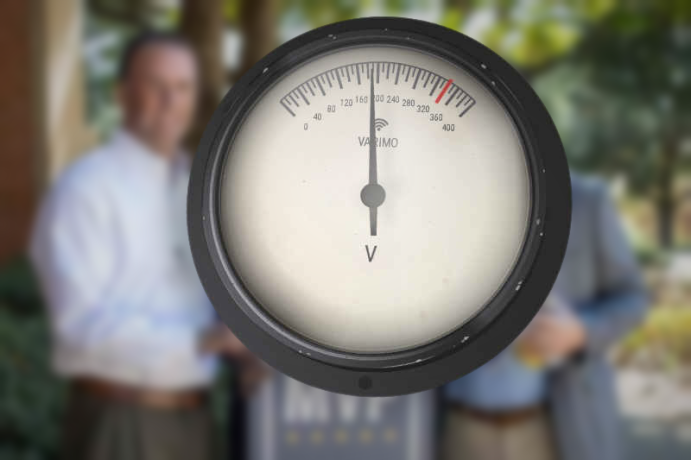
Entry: 190 V
